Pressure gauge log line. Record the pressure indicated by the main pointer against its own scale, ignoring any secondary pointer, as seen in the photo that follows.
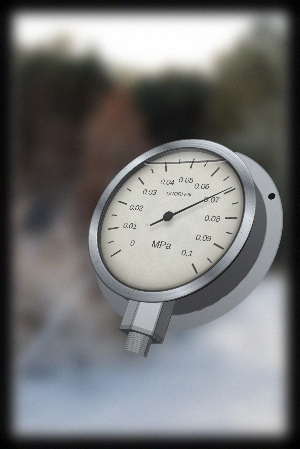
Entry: 0.07 MPa
